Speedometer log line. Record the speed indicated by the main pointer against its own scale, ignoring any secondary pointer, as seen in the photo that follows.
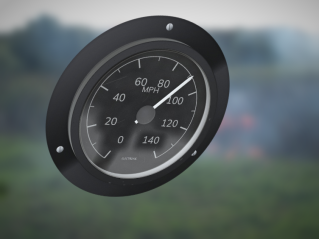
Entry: 90 mph
